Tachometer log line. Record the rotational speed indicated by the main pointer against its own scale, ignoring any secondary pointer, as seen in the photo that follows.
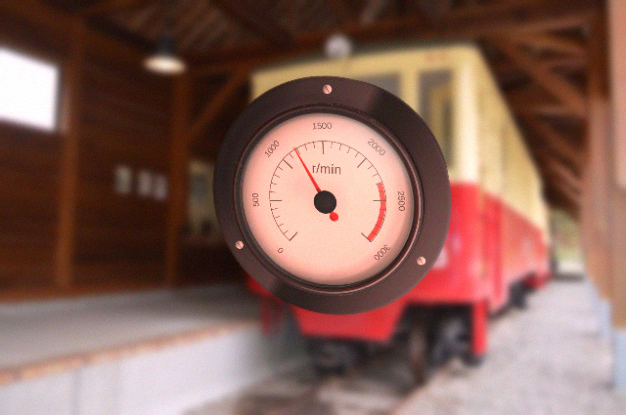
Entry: 1200 rpm
